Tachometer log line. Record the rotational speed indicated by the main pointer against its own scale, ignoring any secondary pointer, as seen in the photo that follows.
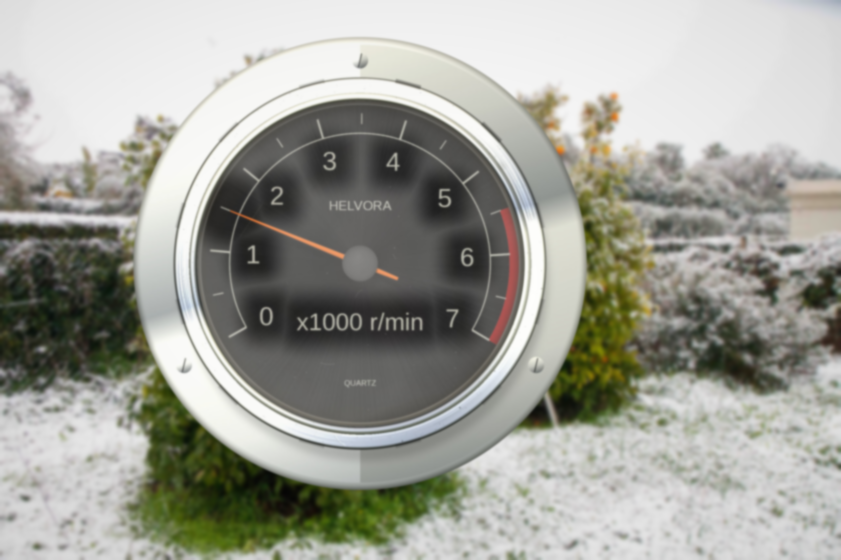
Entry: 1500 rpm
